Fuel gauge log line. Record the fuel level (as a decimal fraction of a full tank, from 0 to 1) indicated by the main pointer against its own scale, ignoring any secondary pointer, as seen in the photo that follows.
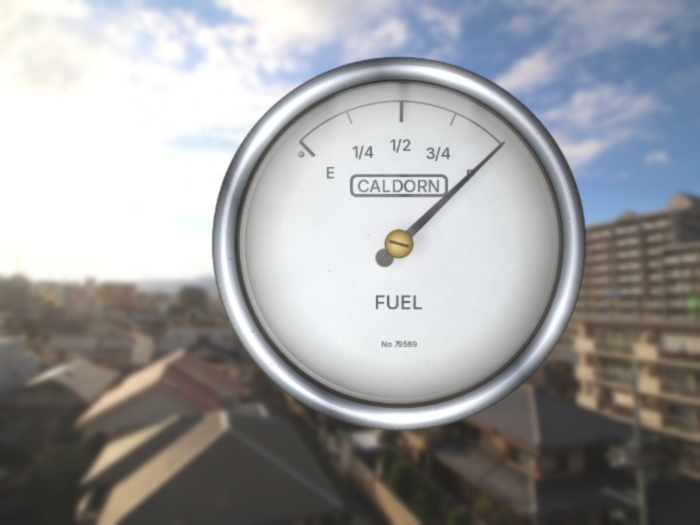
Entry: 1
